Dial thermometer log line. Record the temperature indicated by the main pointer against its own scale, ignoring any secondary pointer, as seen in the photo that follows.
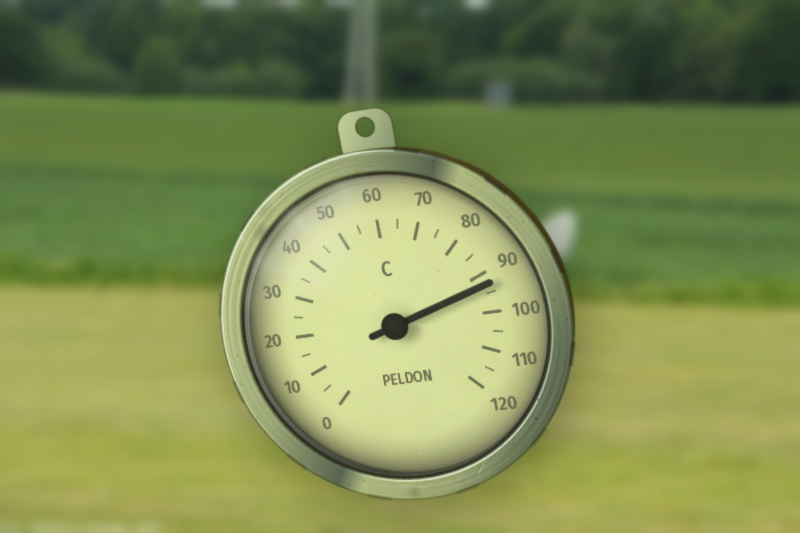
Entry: 92.5 °C
